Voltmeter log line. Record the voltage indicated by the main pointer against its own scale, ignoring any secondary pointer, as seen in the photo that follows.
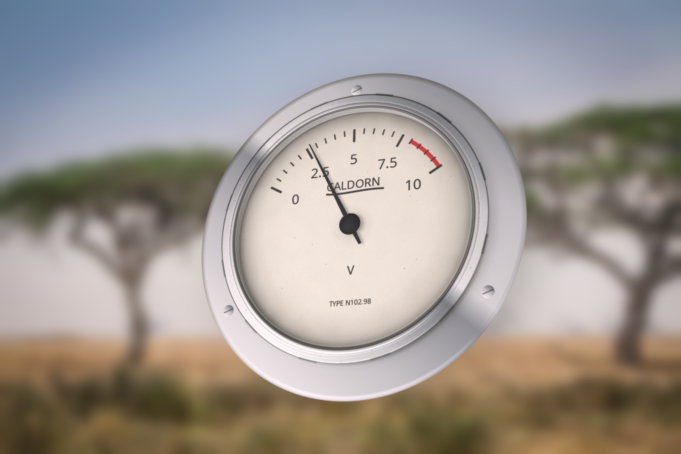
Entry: 2.75 V
